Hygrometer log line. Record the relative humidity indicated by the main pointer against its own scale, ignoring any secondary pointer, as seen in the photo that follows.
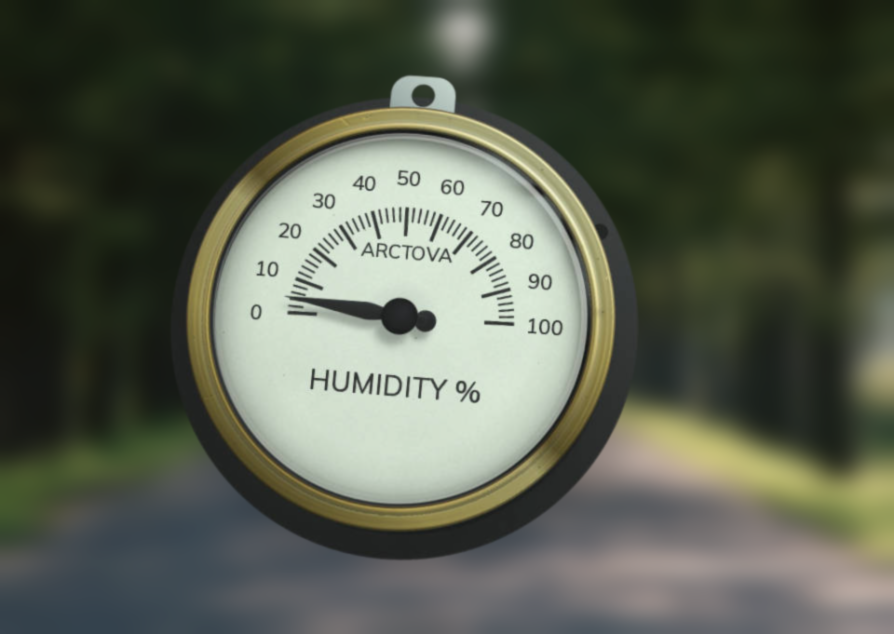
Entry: 4 %
